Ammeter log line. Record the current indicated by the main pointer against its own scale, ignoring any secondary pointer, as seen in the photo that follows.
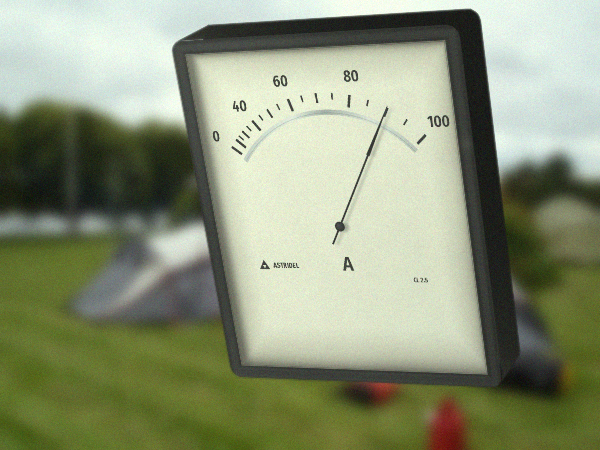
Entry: 90 A
